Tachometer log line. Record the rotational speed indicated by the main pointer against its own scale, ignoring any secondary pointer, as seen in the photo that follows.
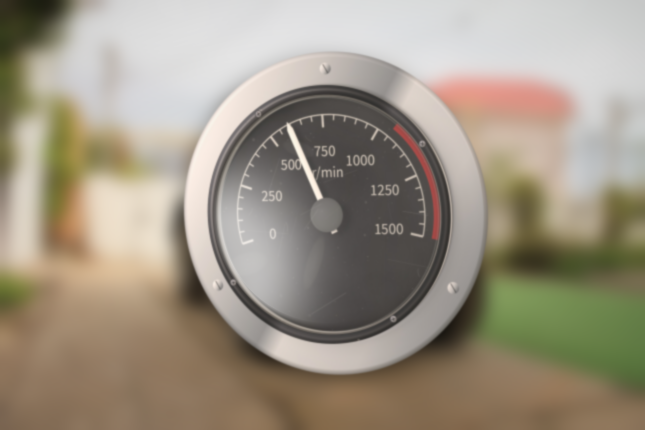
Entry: 600 rpm
